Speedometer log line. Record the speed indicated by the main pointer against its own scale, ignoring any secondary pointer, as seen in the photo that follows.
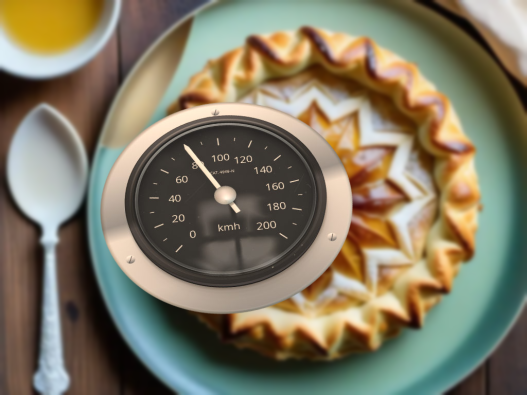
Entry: 80 km/h
